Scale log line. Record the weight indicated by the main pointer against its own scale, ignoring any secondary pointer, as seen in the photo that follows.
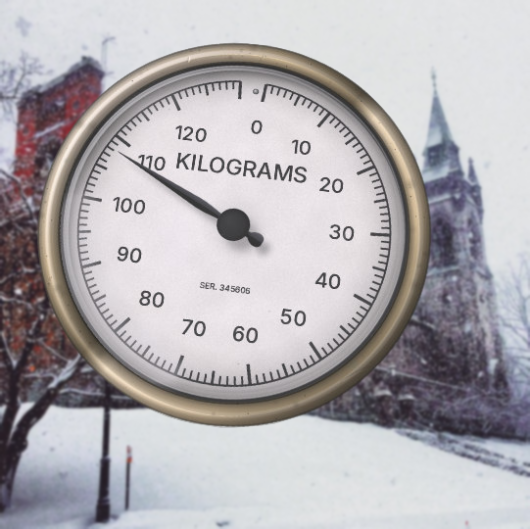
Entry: 108 kg
